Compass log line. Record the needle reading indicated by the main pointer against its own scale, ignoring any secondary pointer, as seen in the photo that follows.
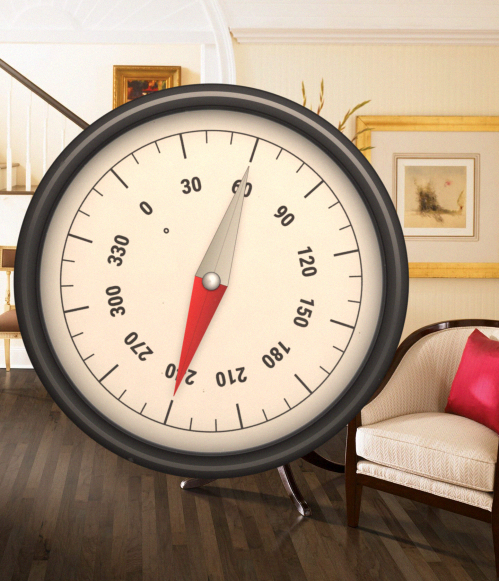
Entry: 240 °
